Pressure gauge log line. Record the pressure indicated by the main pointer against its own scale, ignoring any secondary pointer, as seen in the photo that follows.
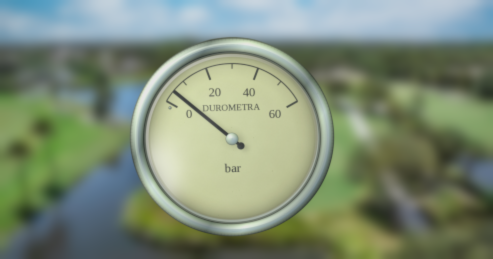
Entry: 5 bar
